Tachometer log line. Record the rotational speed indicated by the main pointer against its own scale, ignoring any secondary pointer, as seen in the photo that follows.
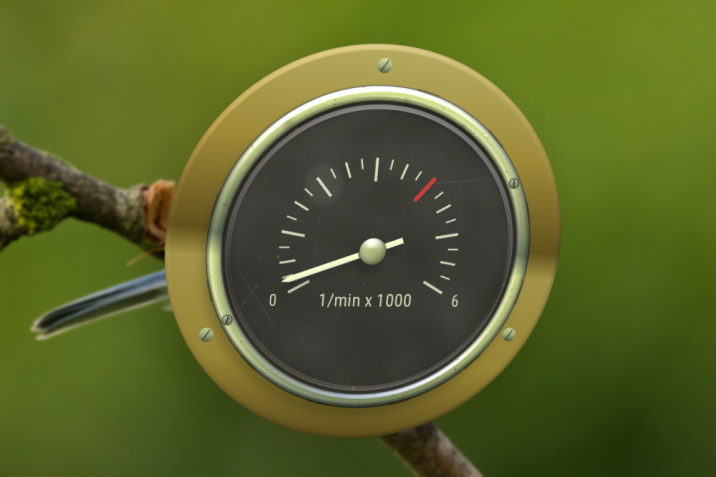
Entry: 250 rpm
